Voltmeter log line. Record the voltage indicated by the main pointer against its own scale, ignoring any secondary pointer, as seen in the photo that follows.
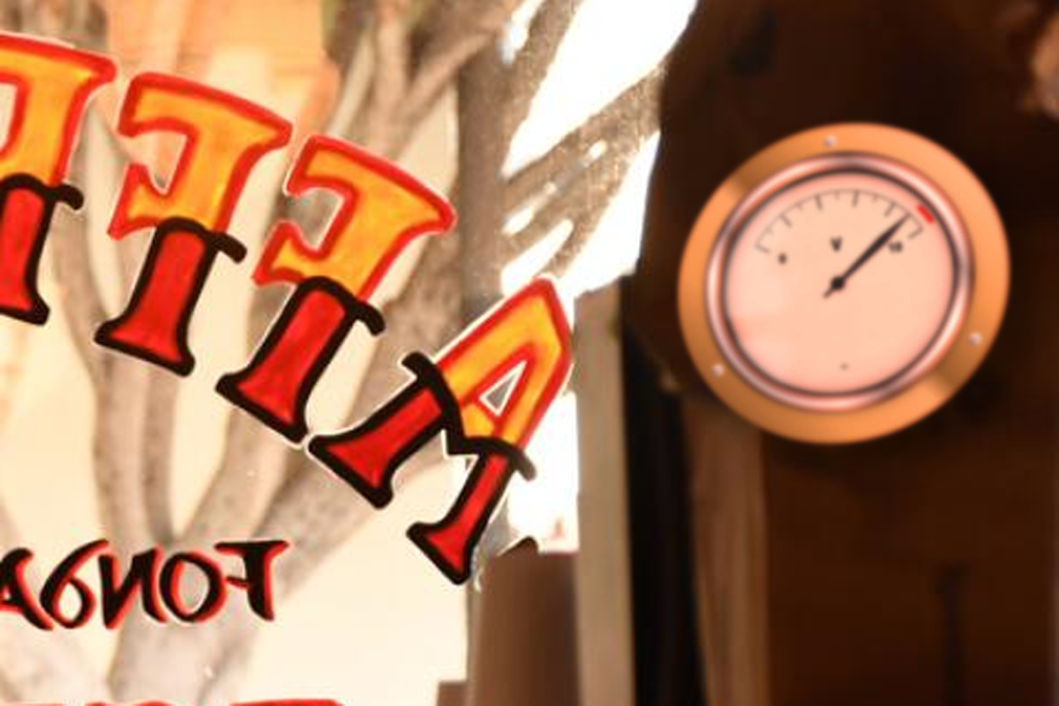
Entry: 9 V
